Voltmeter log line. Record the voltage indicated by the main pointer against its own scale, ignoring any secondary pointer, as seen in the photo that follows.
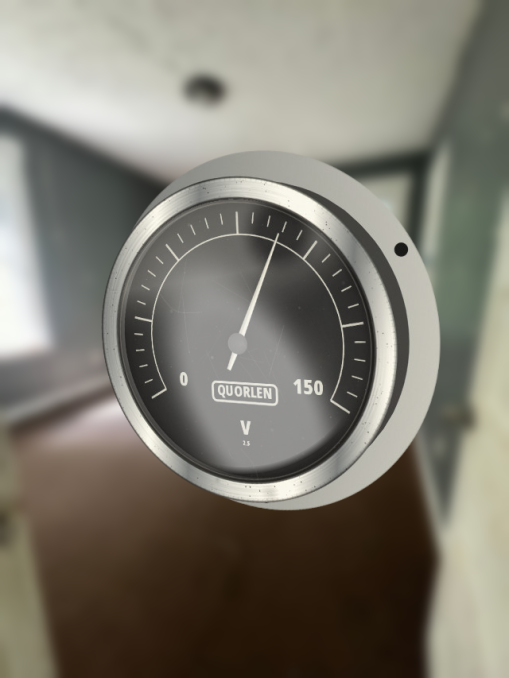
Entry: 90 V
